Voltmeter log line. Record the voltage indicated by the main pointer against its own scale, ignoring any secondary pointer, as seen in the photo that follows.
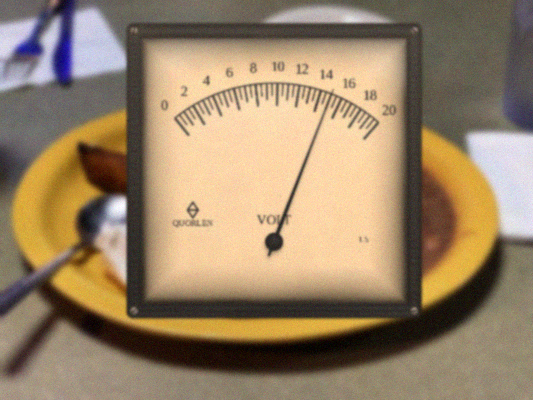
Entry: 15 V
